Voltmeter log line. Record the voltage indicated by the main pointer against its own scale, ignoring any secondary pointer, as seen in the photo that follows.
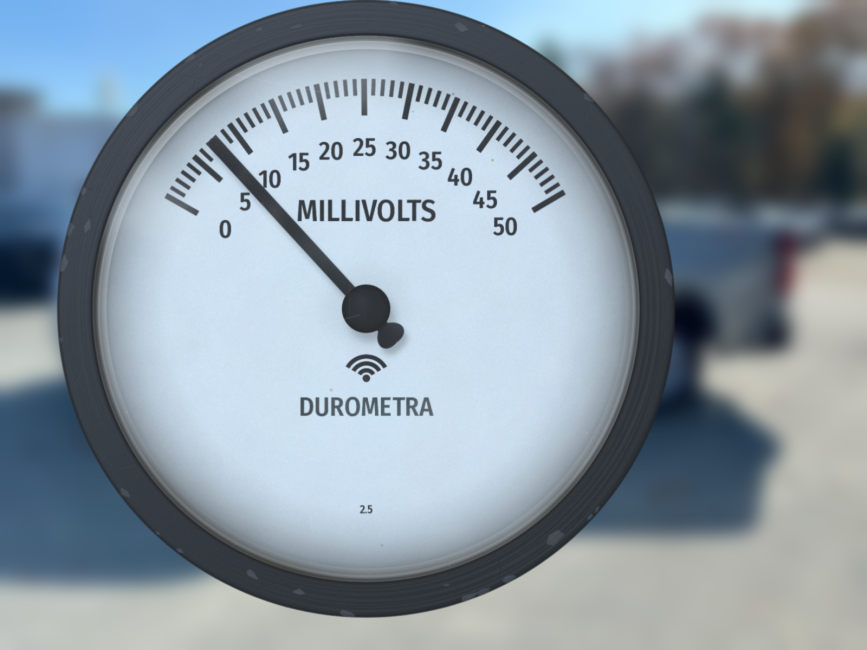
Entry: 7.5 mV
